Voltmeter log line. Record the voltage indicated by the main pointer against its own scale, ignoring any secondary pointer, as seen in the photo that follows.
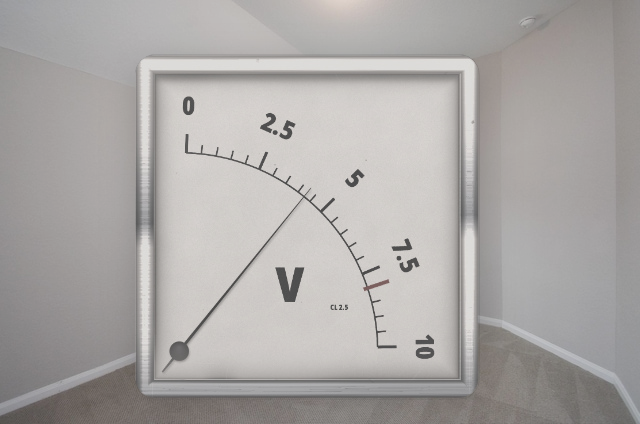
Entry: 4.25 V
